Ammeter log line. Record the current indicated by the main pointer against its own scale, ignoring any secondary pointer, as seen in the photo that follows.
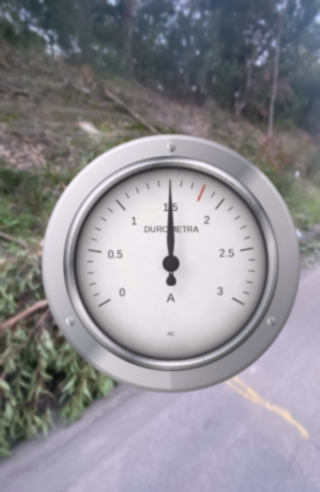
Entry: 1.5 A
